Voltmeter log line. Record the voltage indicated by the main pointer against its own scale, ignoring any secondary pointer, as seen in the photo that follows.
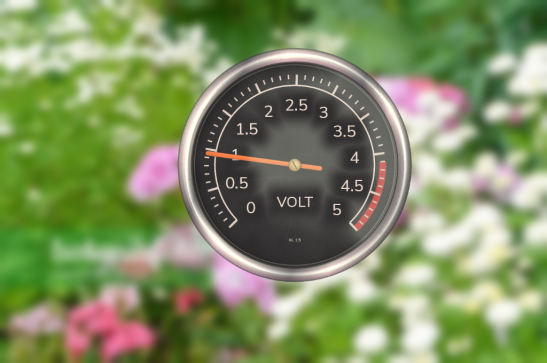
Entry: 0.95 V
